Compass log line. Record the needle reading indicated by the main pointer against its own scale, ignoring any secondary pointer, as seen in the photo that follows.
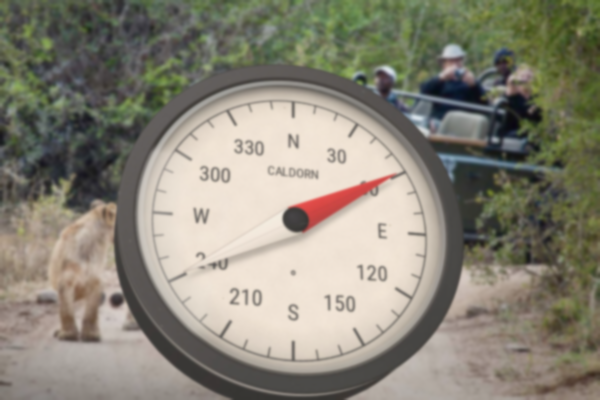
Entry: 60 °
